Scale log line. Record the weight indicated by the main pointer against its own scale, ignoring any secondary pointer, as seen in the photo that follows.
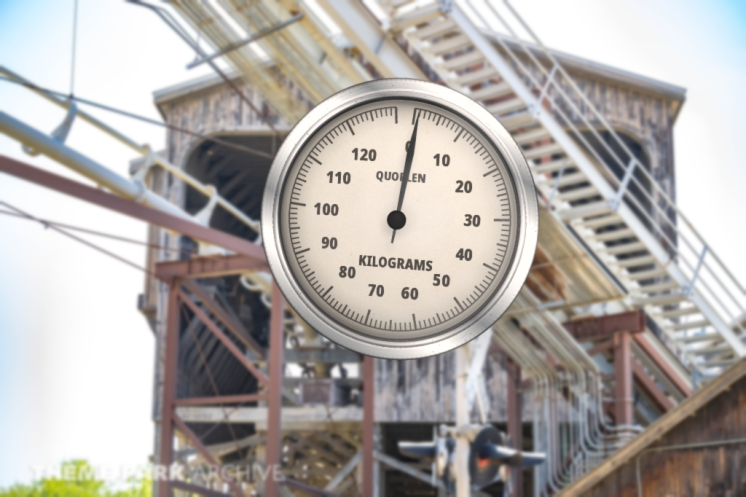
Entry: 1 kg
